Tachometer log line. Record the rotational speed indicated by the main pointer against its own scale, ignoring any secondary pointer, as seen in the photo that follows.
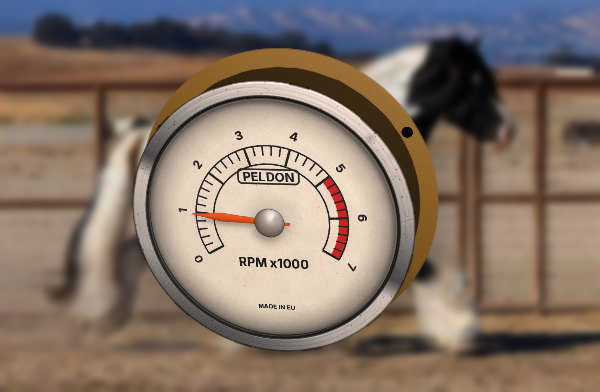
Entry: 1000 rpm
